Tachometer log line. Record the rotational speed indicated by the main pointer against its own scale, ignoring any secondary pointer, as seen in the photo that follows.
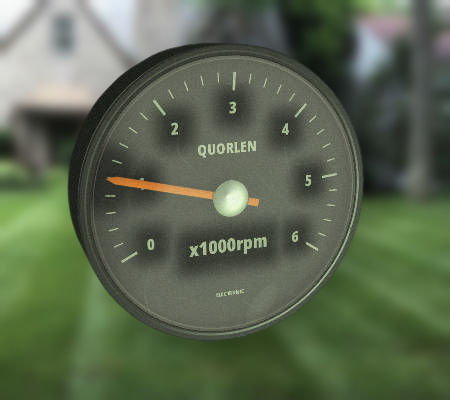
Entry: 1000 rpm
